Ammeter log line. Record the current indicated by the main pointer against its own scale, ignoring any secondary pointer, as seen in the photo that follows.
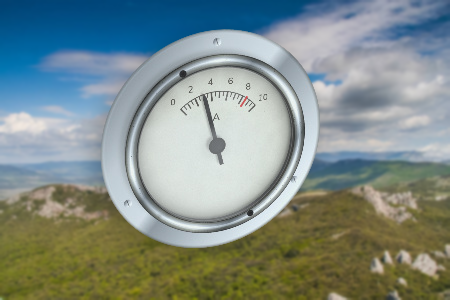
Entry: 3 A
